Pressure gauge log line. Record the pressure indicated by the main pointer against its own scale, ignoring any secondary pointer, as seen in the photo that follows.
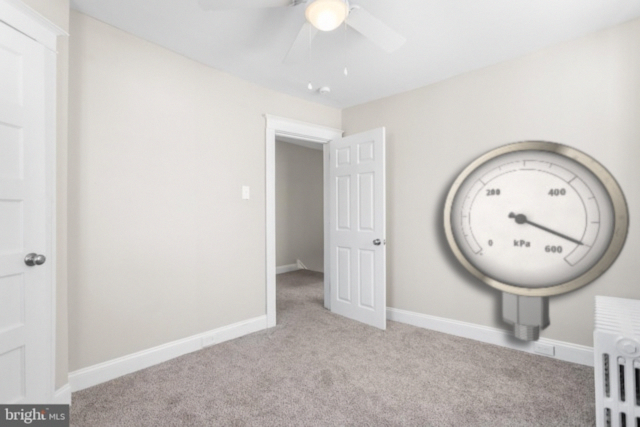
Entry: 550 kPa
